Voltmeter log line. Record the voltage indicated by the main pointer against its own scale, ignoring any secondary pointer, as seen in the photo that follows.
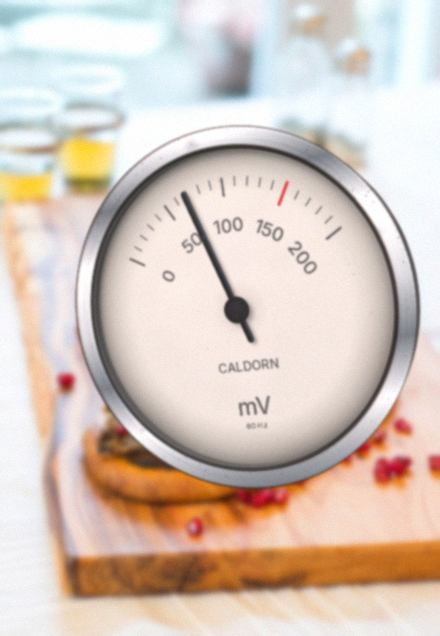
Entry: 70 mV
